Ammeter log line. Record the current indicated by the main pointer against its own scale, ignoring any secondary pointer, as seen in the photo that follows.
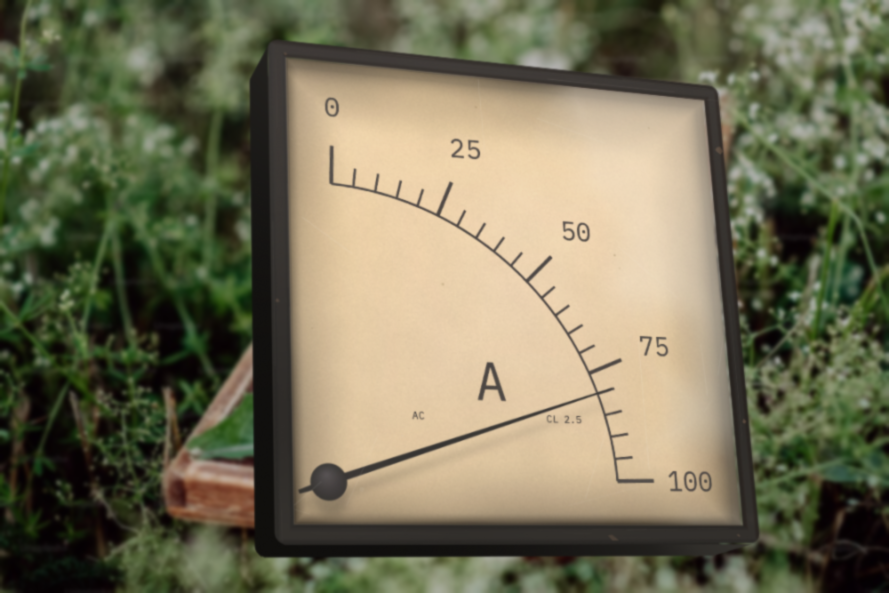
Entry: 80 A
